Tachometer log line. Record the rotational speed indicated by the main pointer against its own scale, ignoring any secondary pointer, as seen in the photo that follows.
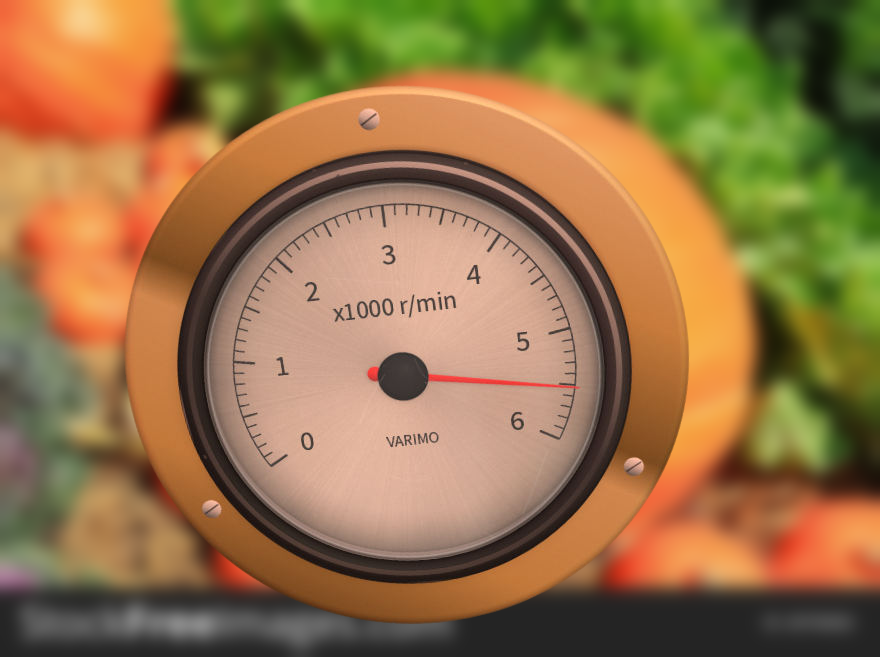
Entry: 5500 rpm
